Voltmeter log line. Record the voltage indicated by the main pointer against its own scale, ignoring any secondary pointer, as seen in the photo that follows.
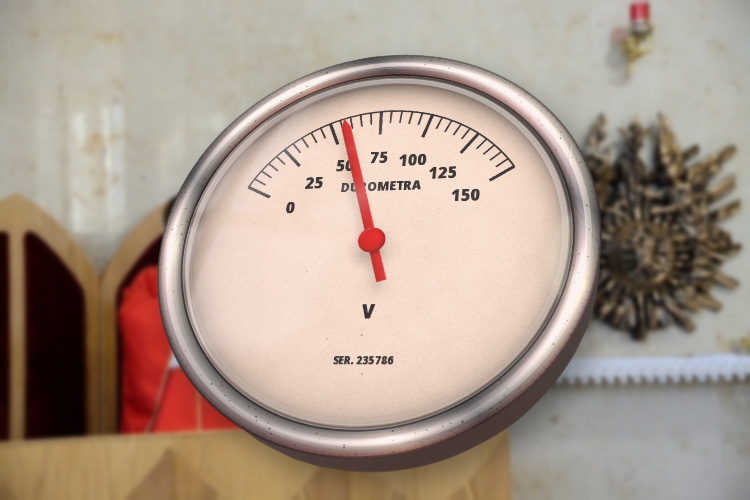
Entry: 57.5 V
